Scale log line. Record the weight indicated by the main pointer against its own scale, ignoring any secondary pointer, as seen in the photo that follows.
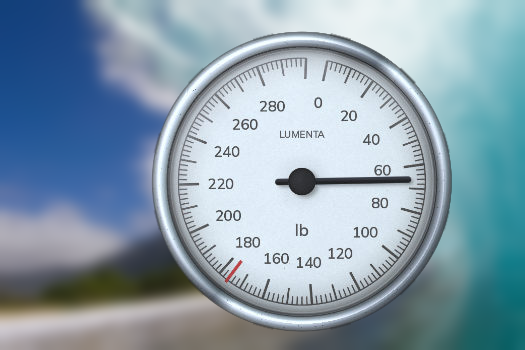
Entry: 66 lb
